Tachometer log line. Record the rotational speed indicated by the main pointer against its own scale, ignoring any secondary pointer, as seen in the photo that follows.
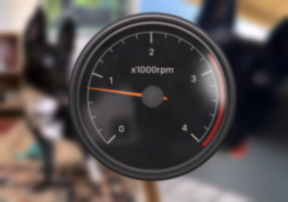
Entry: 800 rpm
